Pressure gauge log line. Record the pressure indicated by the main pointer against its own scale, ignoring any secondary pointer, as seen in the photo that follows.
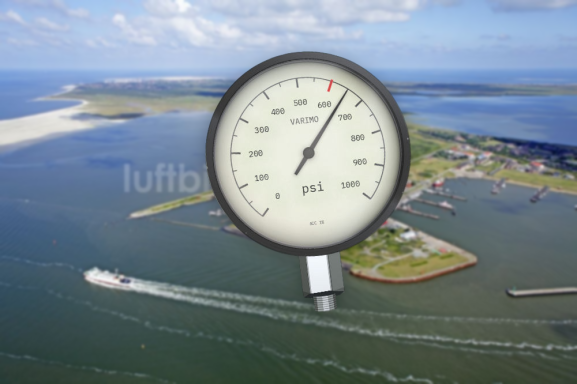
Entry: 650 psi
